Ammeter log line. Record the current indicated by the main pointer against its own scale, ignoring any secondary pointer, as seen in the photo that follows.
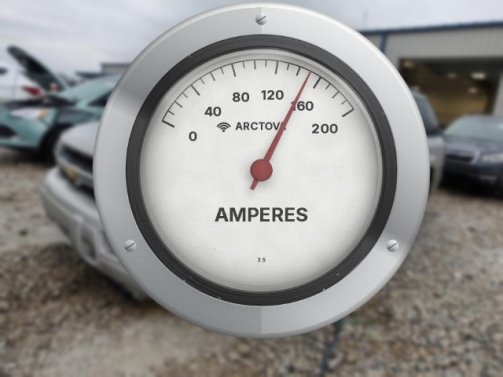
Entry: 150 A
